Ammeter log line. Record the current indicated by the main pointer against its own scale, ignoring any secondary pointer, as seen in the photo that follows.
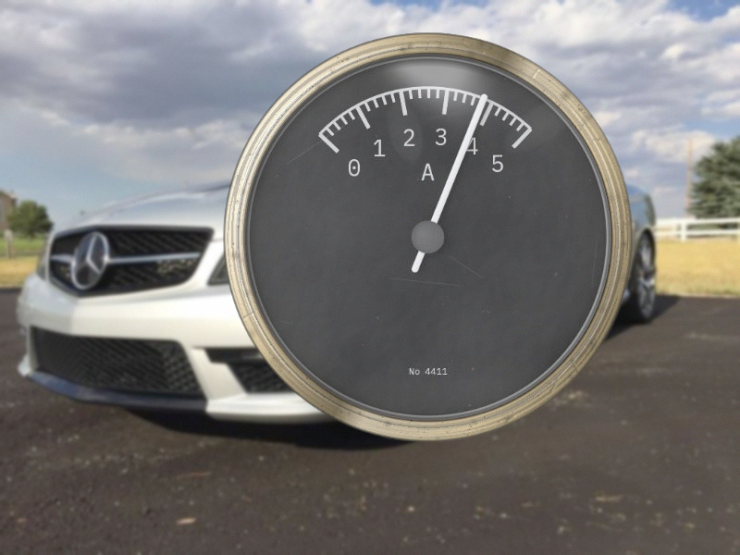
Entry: 3.8 A
